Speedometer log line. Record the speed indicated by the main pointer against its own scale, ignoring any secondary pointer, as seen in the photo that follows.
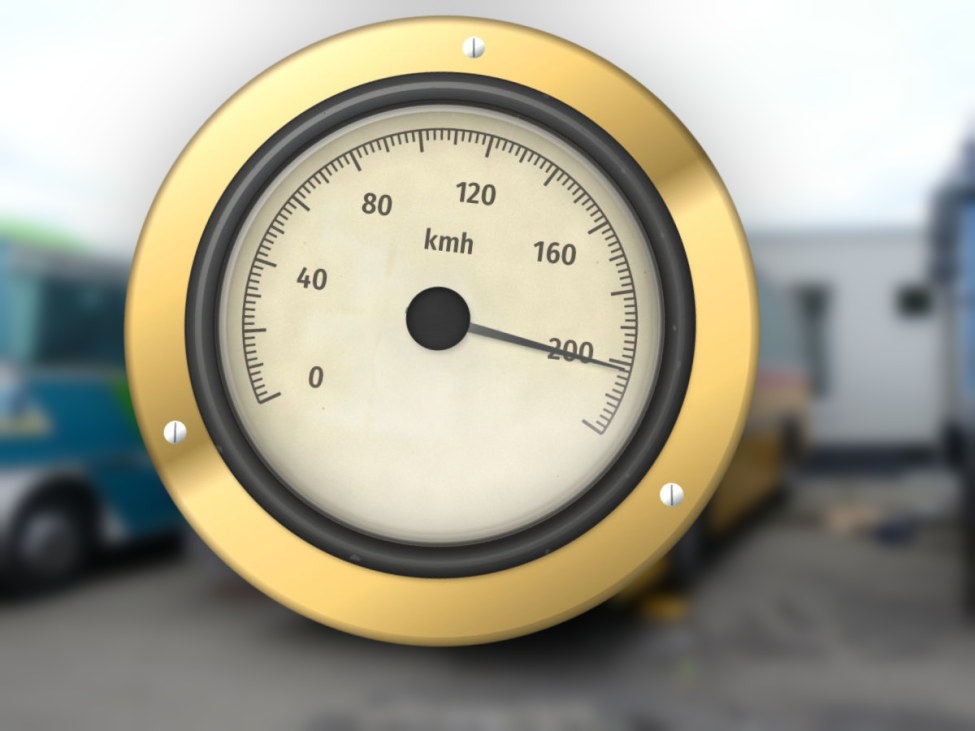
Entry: 202 km/h
